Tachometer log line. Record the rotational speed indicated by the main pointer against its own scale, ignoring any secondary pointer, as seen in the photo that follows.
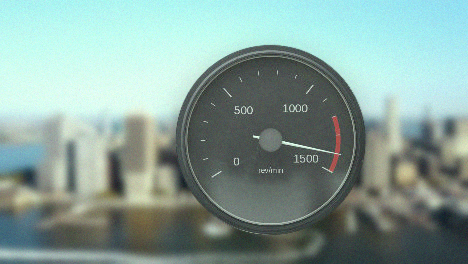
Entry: 1400 rpm
